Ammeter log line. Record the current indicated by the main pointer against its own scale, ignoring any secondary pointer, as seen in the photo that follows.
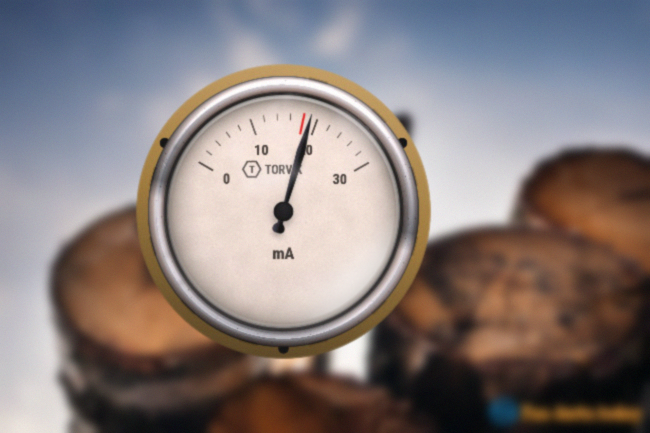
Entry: 19 mA
